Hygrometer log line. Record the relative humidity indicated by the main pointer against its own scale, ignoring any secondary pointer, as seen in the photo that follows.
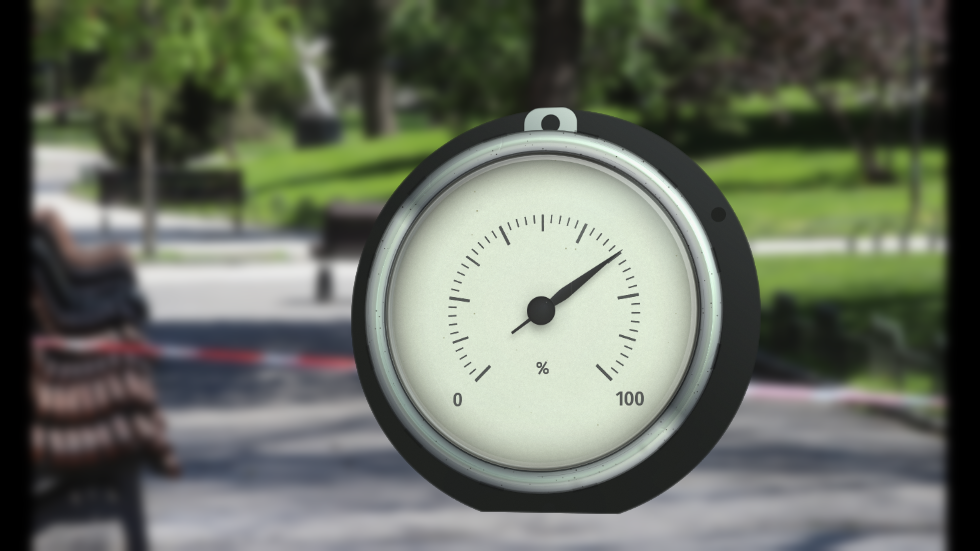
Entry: 70 %
